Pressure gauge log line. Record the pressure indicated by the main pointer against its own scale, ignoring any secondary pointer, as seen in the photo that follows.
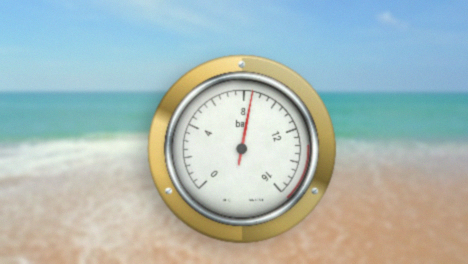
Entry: 8.5 bar
